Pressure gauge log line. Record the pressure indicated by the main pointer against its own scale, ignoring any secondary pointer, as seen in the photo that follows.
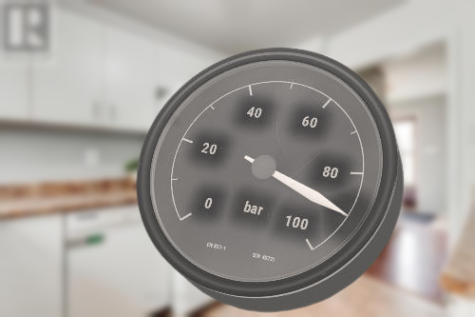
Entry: 90 bar
